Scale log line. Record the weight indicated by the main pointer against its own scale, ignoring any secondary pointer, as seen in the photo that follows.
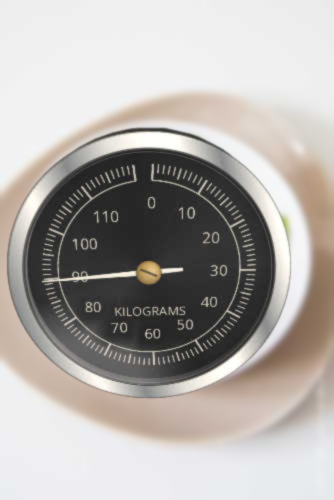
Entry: 90 kg
